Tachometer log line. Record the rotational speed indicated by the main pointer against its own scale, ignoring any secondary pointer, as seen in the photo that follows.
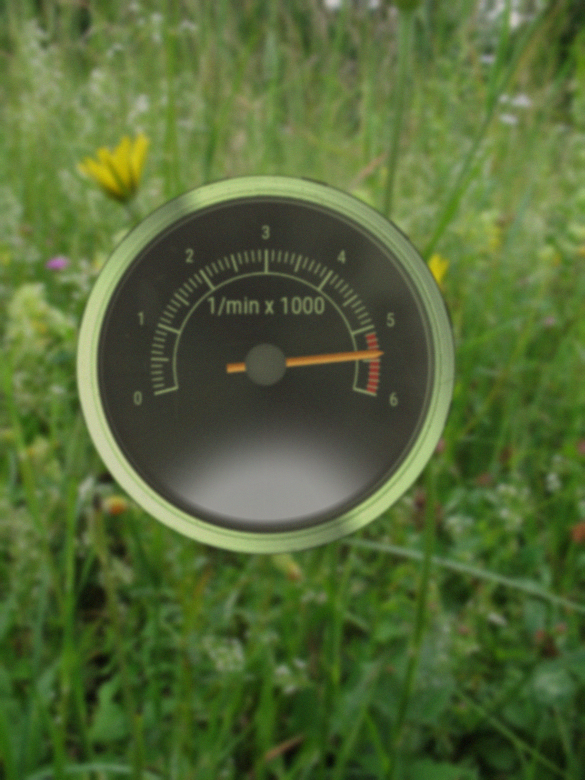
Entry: 5400 rpm
